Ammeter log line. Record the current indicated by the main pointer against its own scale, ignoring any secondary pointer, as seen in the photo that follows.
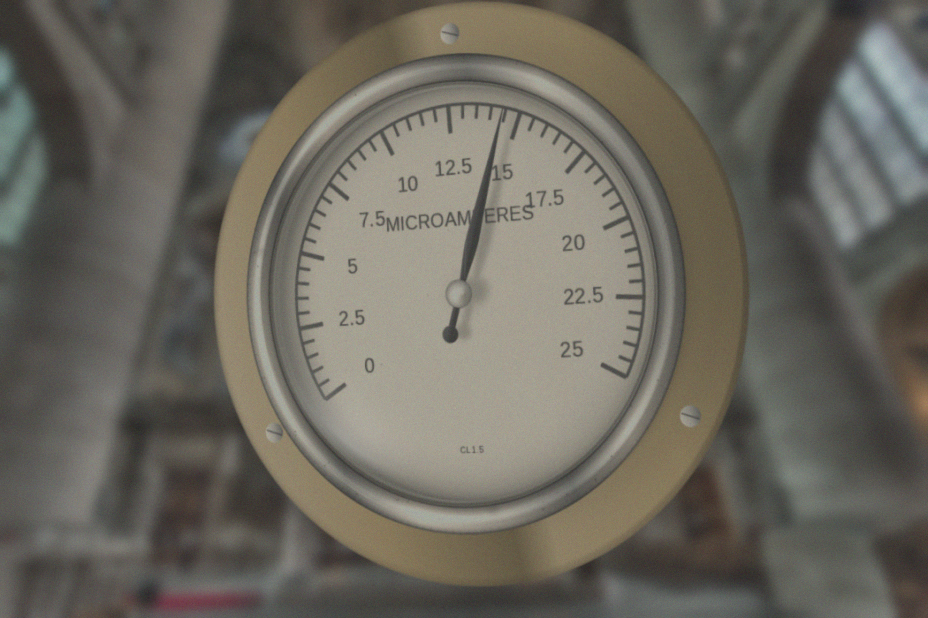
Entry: 14.5 µA
